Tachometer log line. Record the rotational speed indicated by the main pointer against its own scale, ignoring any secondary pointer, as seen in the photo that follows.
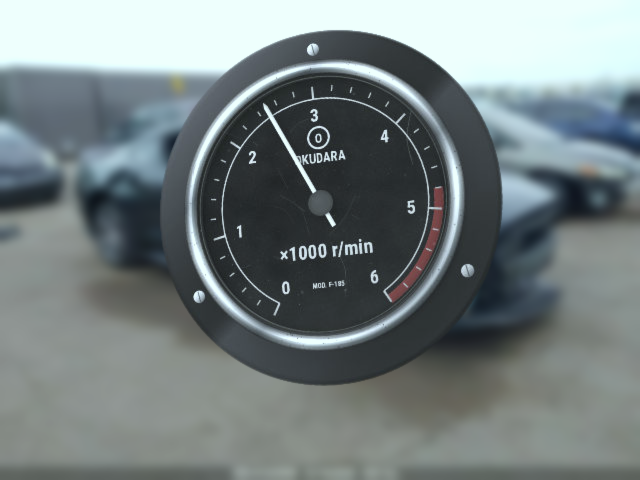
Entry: 2500 rpm
